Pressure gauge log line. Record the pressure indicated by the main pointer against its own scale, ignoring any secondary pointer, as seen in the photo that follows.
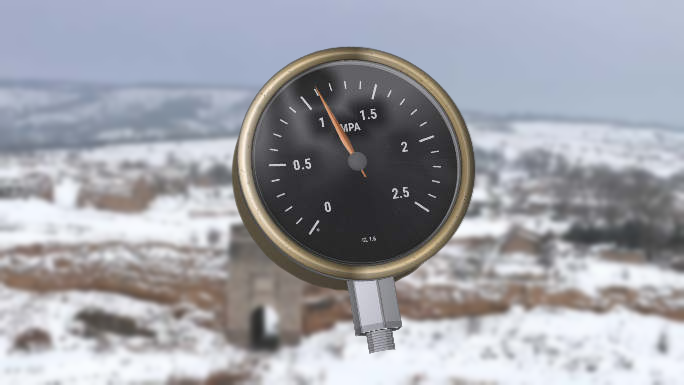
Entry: 1.1 MPa
